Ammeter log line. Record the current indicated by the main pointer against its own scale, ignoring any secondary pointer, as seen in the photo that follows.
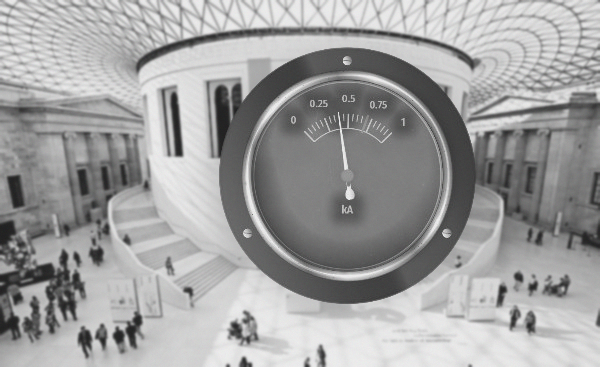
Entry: 0.4 kA
